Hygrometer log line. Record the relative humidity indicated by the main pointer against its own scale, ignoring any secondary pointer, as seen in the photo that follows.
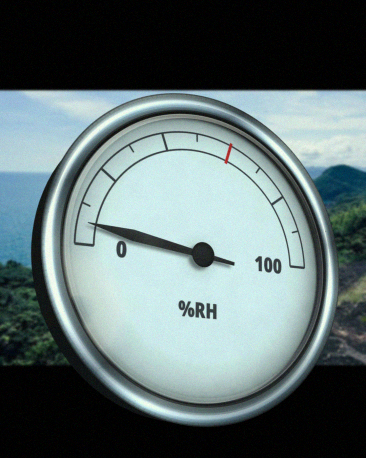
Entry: 5 %
